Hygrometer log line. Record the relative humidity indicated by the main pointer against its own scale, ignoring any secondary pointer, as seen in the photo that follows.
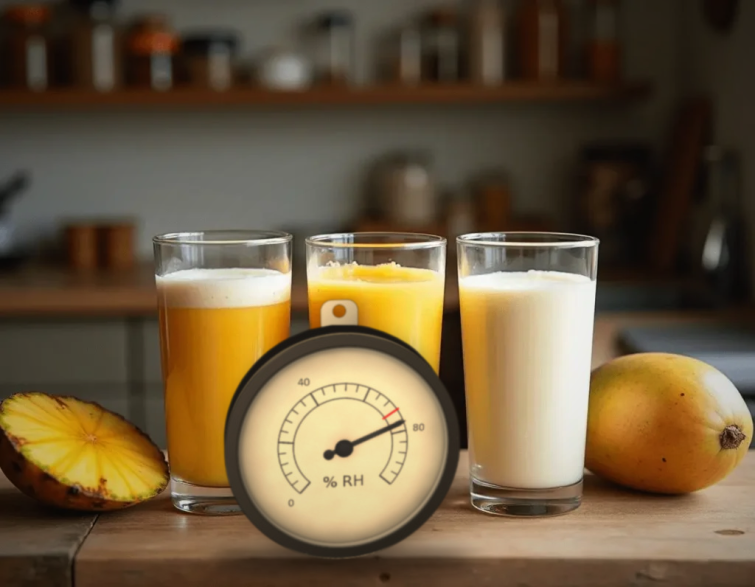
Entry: 76 %
